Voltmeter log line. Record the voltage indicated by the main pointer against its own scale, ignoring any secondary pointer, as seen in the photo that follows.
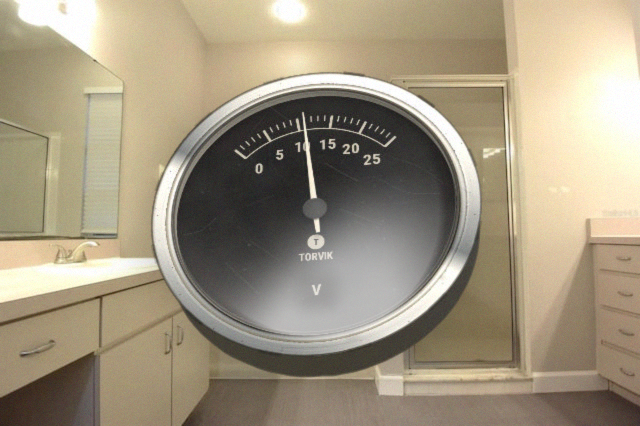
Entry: 11 V
